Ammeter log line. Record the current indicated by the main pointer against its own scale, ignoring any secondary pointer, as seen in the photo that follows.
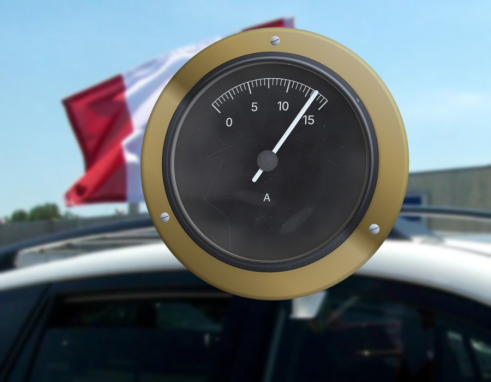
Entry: 13.5 A
